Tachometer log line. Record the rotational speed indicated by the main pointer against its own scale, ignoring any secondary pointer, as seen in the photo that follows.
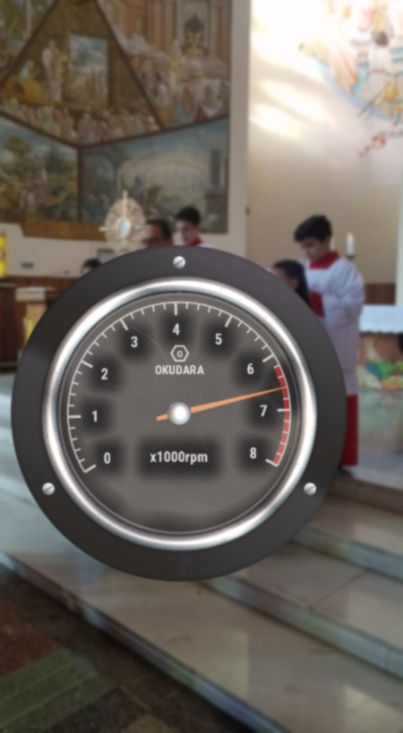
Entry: 6600 rpm
